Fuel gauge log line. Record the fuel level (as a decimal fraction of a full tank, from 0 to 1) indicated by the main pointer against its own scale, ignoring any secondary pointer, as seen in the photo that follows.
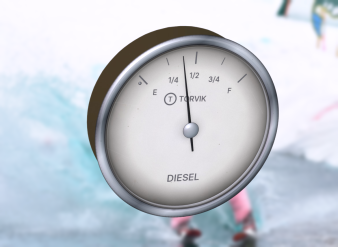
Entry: 0.375
